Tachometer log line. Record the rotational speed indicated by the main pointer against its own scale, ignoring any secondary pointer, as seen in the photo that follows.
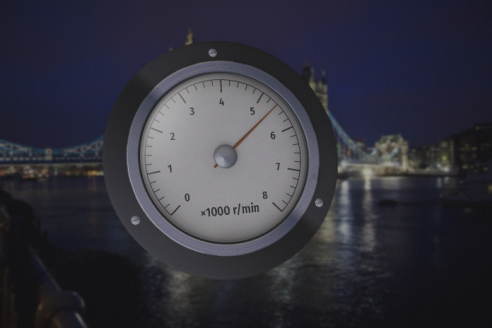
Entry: 5400 rpm
